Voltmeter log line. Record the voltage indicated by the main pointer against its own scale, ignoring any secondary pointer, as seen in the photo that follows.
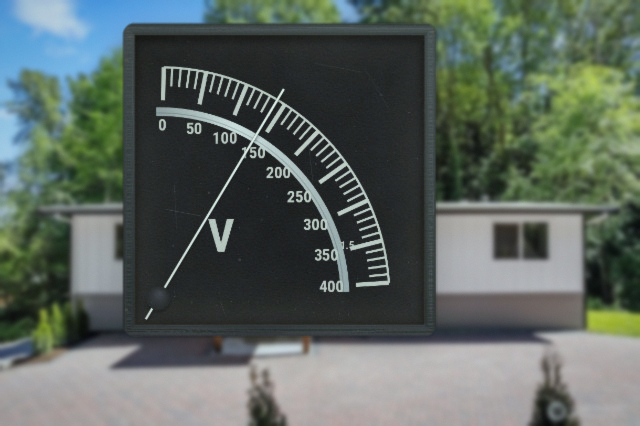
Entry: 140 V
